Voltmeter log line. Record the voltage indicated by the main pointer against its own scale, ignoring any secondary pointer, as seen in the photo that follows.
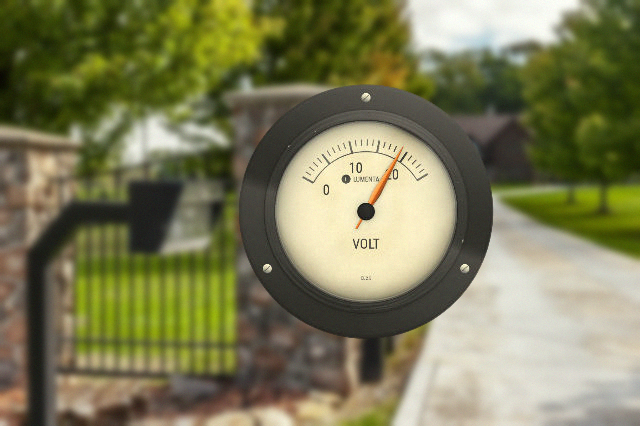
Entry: 19 V
